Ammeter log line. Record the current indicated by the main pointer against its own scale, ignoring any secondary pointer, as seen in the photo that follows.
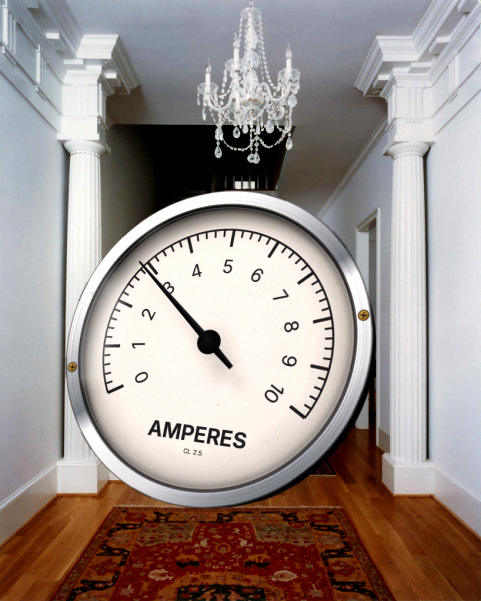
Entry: 2.9 A
